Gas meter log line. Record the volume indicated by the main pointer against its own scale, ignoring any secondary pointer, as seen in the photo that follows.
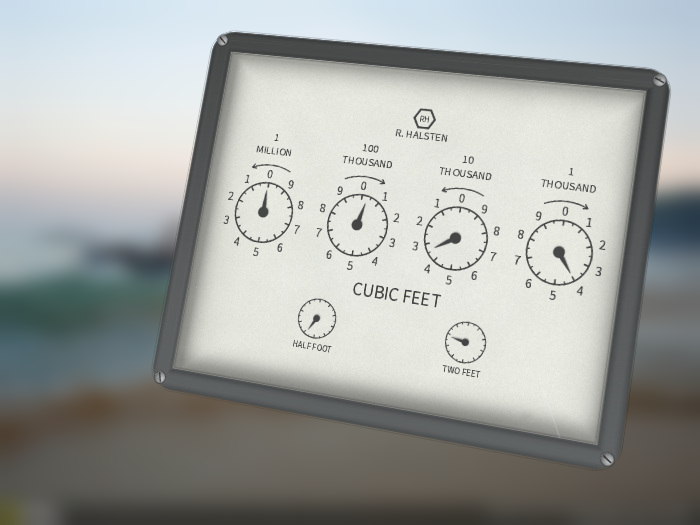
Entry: 3400 ft³
